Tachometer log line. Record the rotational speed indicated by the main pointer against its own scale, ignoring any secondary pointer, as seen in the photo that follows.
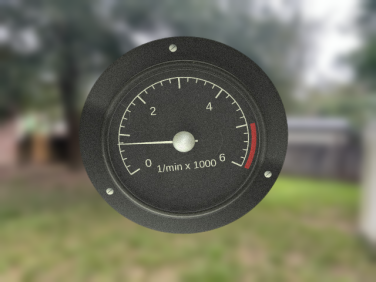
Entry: 800 rpm
